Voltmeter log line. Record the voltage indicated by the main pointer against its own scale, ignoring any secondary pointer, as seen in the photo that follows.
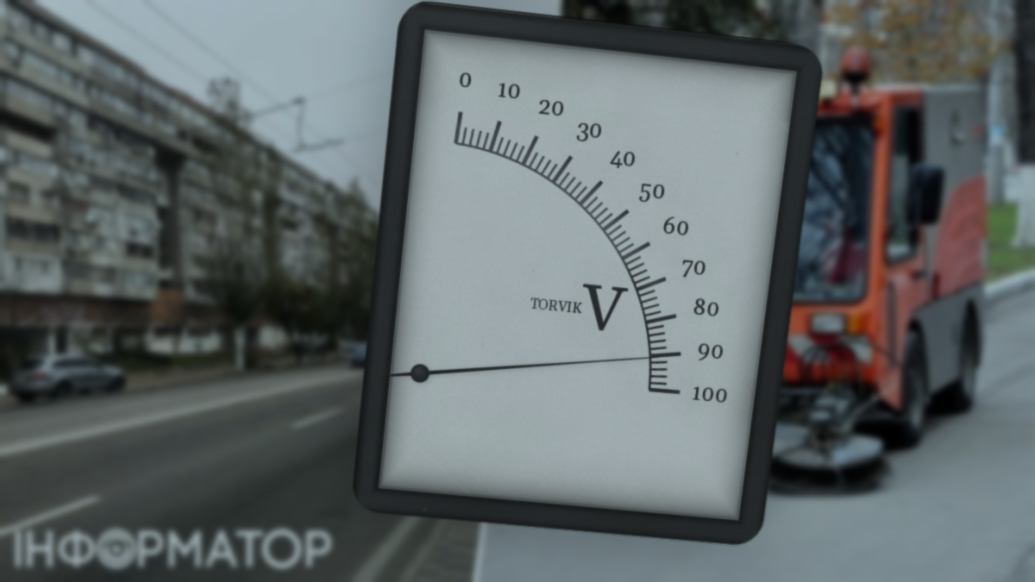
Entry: 90 V
